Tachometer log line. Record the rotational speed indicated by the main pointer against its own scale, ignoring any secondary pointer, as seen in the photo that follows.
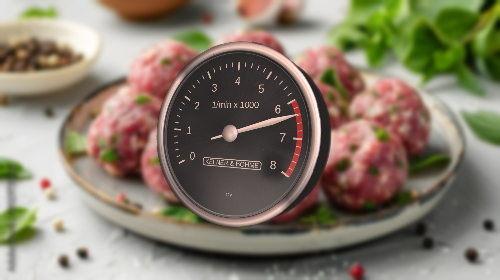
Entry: 6400 rpm
